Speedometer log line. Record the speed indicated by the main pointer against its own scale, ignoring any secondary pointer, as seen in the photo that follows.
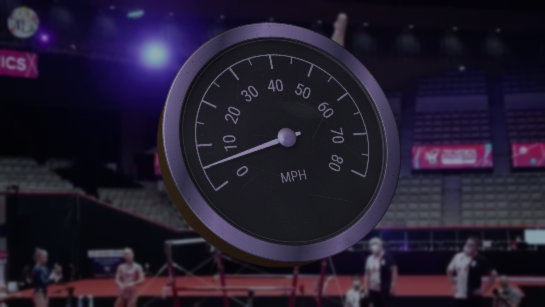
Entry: 5 mph
